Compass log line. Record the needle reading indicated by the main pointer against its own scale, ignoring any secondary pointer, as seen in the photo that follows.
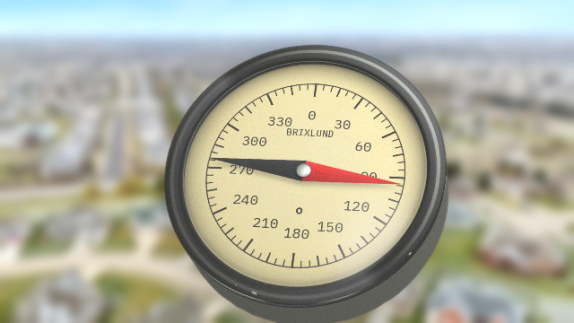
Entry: 95 °
